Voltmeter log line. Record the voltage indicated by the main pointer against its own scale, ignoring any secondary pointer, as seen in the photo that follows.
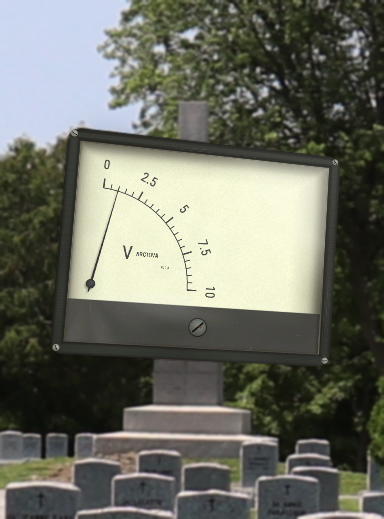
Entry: 1 V
